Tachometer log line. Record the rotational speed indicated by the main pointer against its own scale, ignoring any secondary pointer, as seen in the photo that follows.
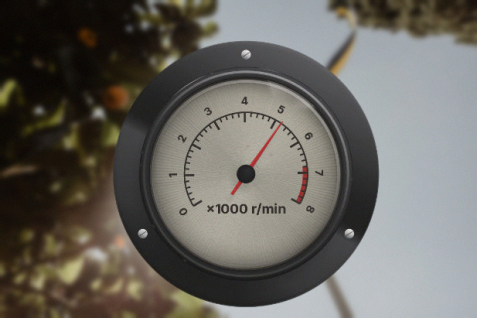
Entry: 5200 rpm
